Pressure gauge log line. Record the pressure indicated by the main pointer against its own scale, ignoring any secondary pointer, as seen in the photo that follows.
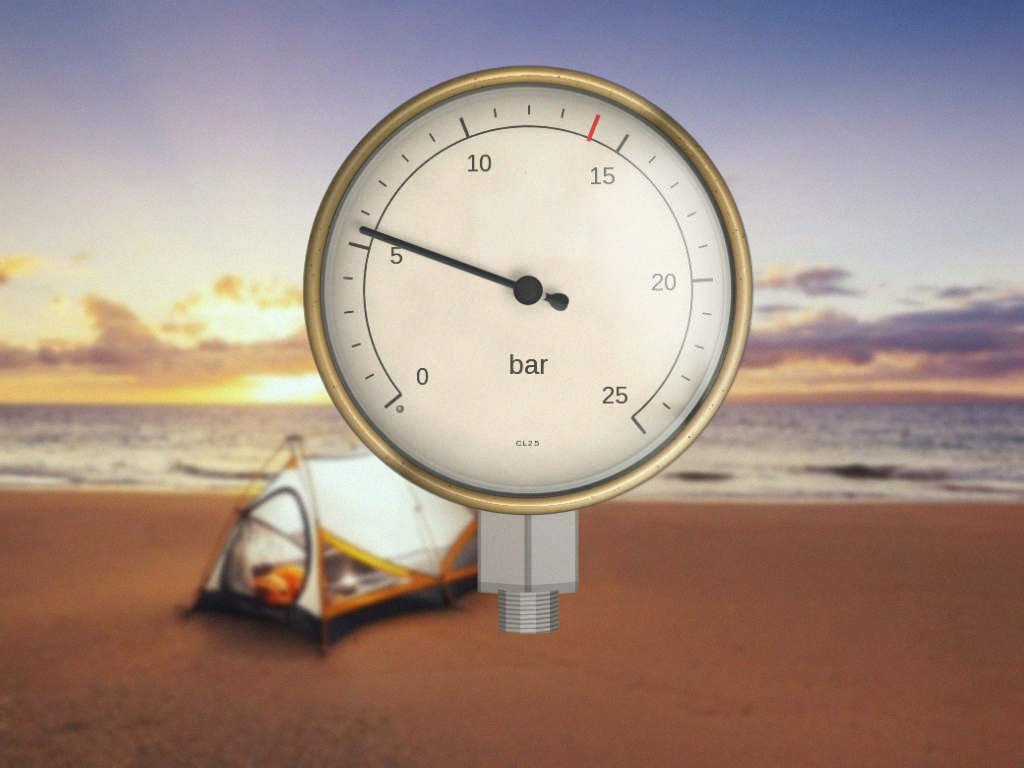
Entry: 5.5 bar
